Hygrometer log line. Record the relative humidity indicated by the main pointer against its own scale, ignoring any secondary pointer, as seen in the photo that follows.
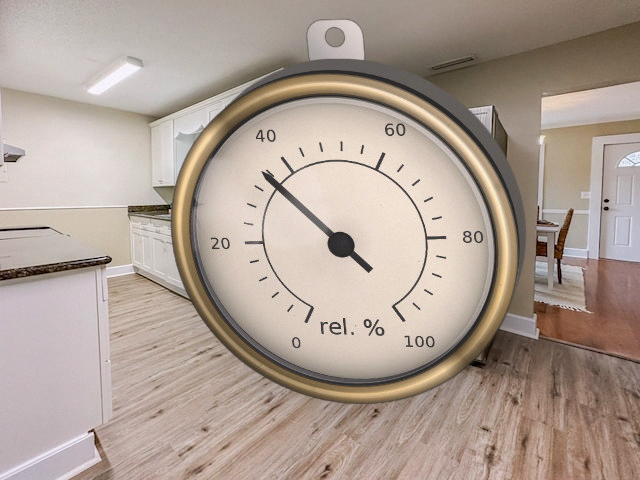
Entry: 36 %
